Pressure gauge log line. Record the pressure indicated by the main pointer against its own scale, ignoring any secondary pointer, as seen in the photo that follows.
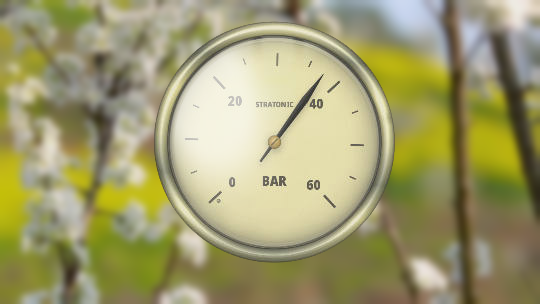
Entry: 37.5 bar
